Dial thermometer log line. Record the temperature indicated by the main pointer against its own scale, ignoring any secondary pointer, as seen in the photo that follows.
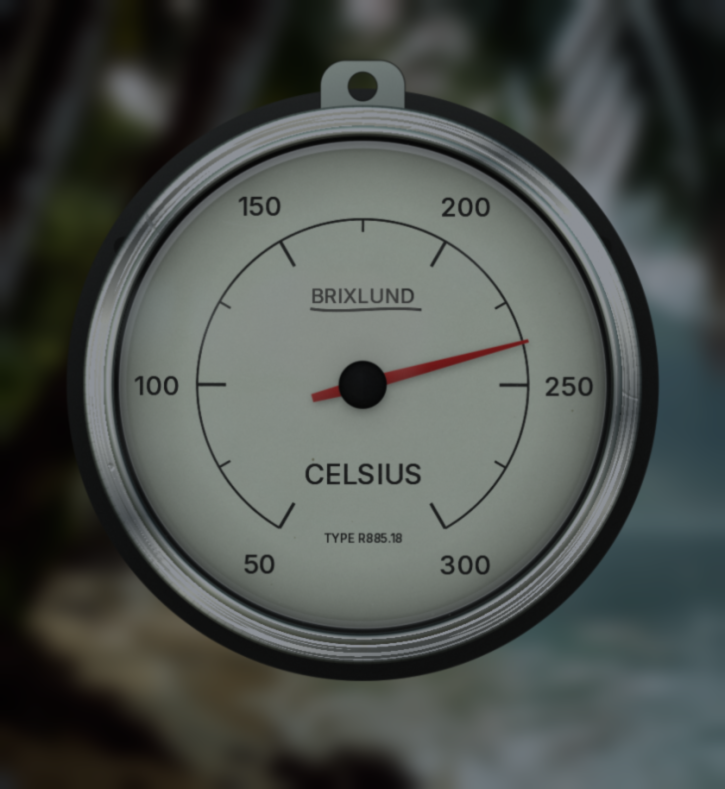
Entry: 237.5 °C
